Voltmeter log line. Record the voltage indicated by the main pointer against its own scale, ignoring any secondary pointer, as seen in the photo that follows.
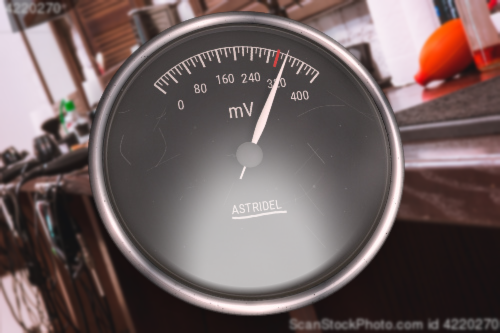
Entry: 320 mV
